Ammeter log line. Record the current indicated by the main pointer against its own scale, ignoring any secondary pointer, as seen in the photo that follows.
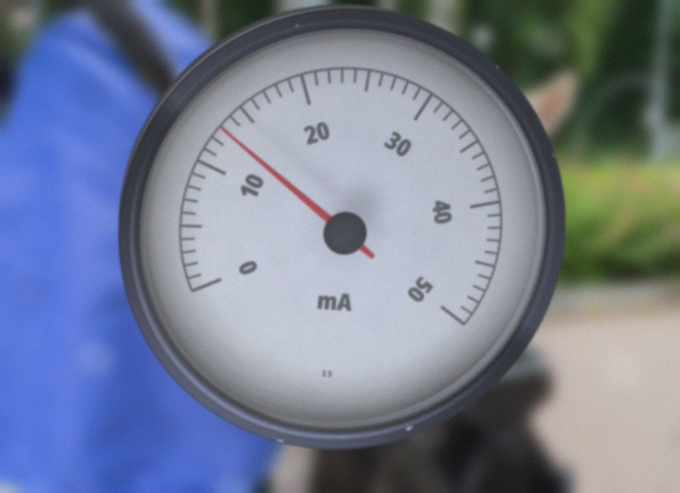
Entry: 13 mA
